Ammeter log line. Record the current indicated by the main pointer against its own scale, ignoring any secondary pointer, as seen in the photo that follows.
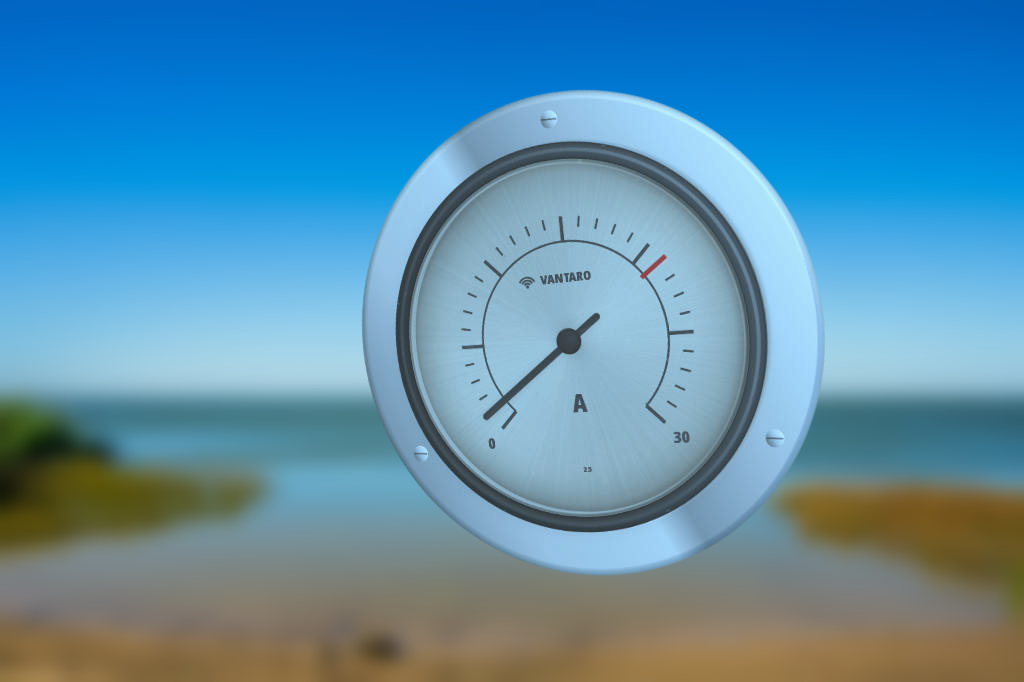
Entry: 1 A
